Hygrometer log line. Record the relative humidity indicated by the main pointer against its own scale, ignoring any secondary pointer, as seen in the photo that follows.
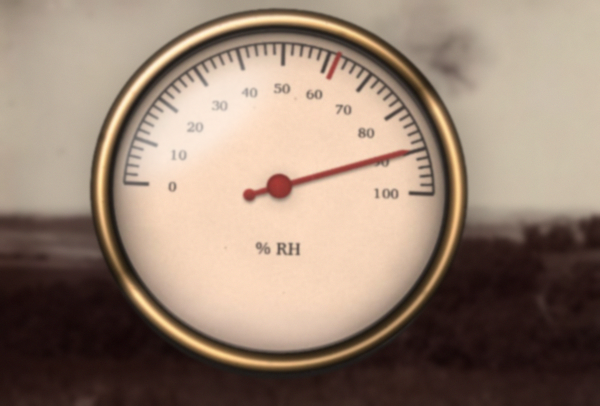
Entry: 90 %
